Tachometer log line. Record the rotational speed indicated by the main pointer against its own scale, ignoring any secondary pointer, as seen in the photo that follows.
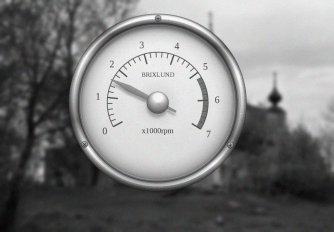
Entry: 1600 rpm
